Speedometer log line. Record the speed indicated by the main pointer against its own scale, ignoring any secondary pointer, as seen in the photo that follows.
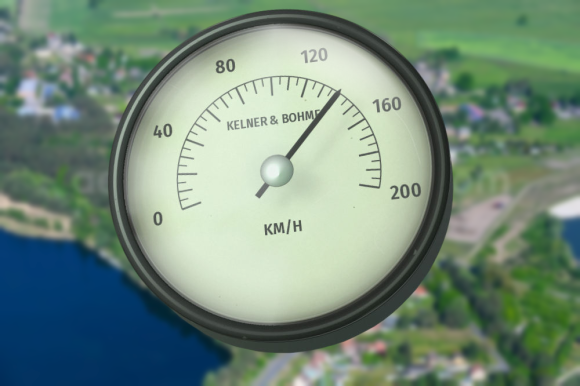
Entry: 140 km/h
